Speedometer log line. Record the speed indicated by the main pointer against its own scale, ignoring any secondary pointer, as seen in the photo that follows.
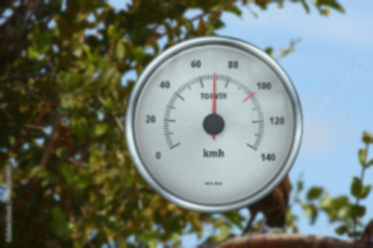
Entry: 70 km/h
